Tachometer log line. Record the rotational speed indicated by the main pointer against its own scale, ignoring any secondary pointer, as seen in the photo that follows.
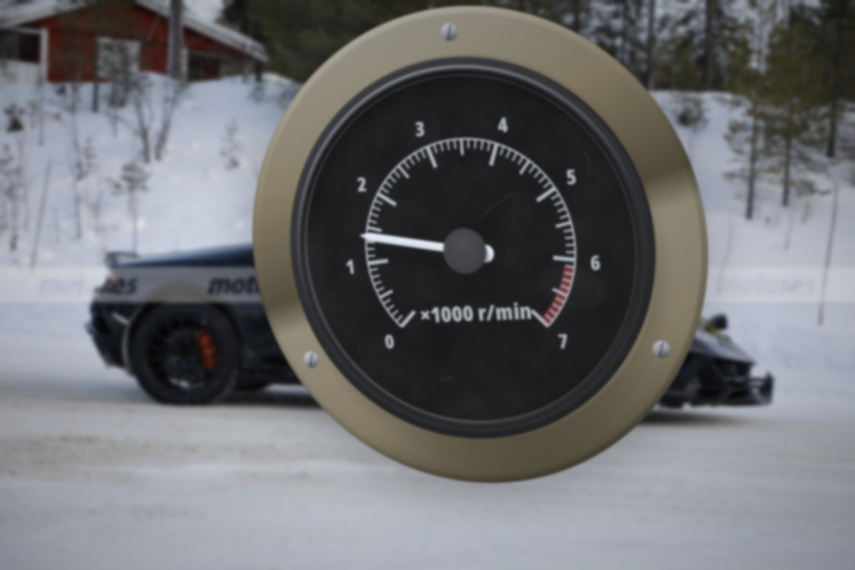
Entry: 1400 rpm
